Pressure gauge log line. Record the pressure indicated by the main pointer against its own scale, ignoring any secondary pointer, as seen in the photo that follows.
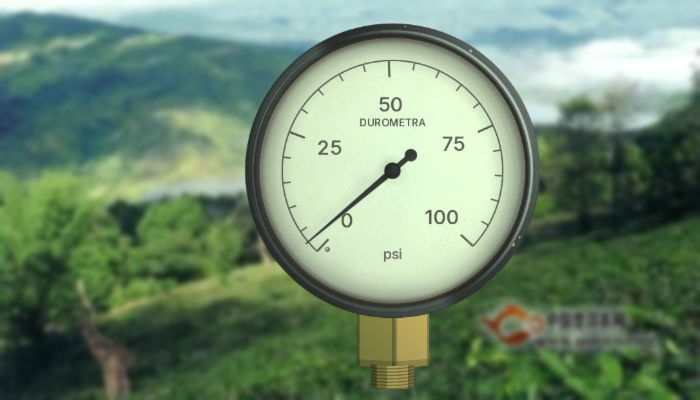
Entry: 2.5 psi
